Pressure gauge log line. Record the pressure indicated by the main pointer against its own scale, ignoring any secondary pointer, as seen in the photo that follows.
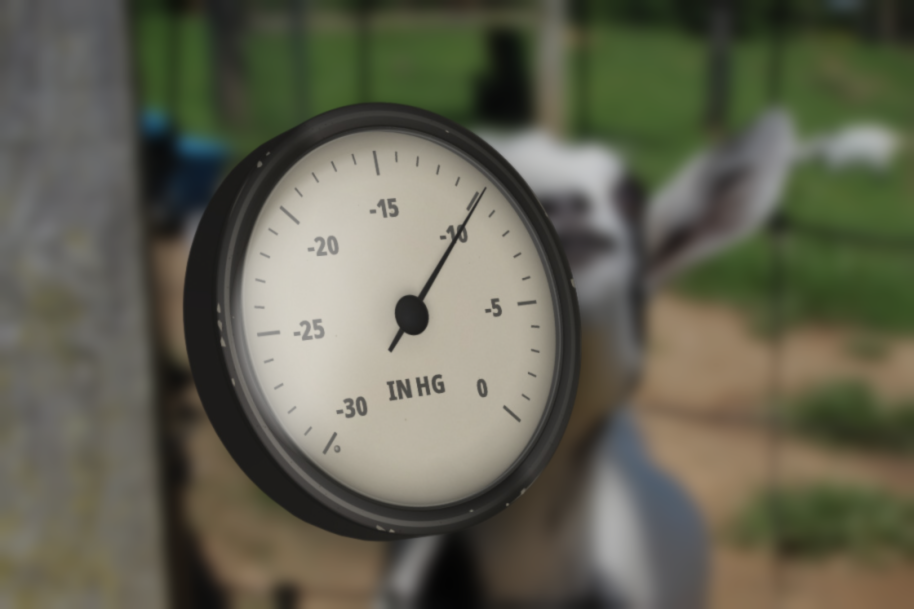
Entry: -10 inHg
